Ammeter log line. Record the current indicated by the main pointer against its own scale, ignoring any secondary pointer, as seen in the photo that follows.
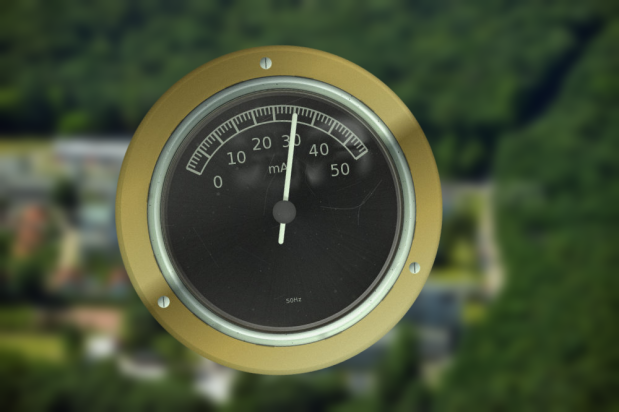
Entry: 30 mA
